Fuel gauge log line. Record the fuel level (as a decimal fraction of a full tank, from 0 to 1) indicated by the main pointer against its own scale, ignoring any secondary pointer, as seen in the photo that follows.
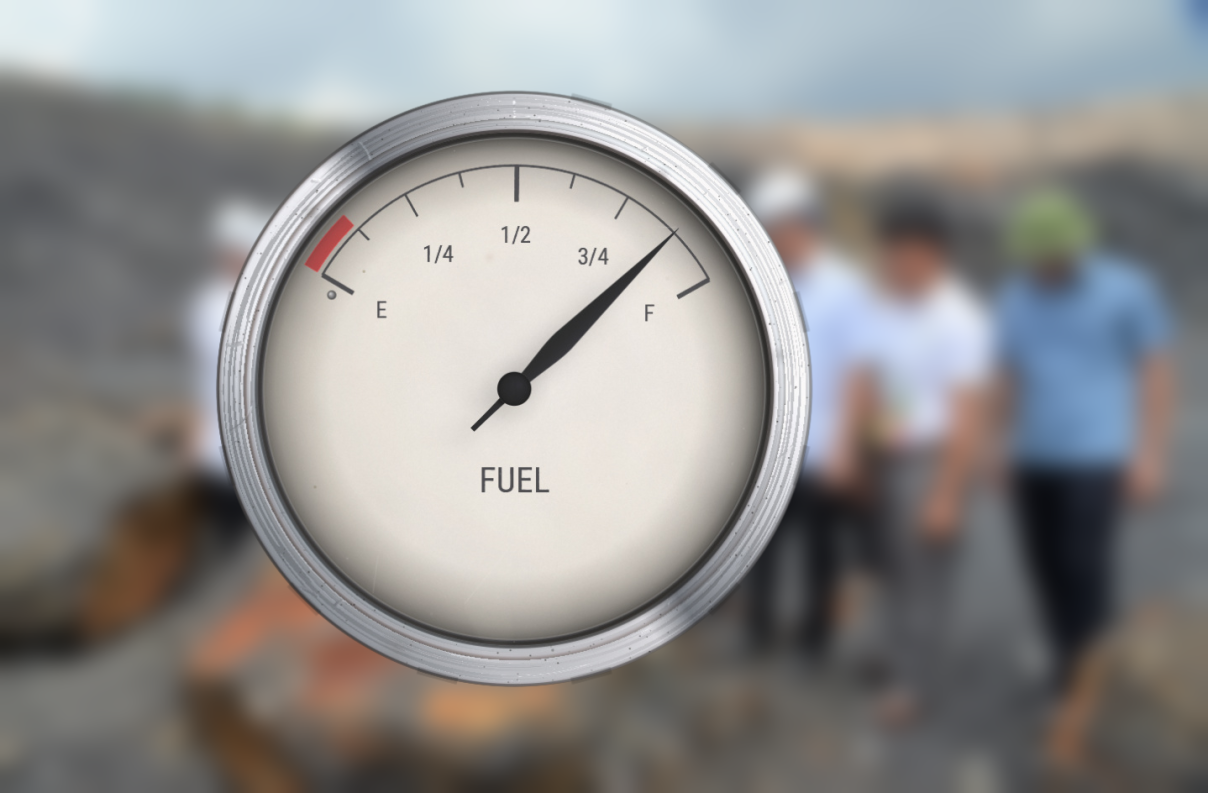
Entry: 0.875
